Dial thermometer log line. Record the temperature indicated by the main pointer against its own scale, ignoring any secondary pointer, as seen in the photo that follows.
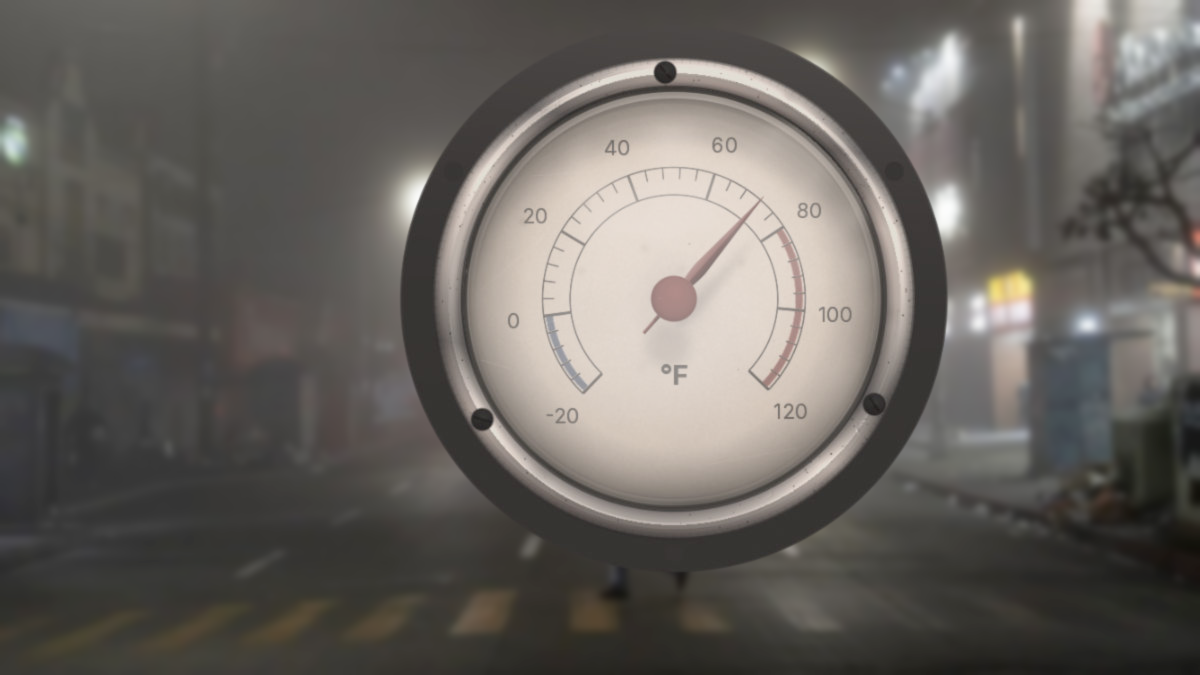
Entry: 72 °F
